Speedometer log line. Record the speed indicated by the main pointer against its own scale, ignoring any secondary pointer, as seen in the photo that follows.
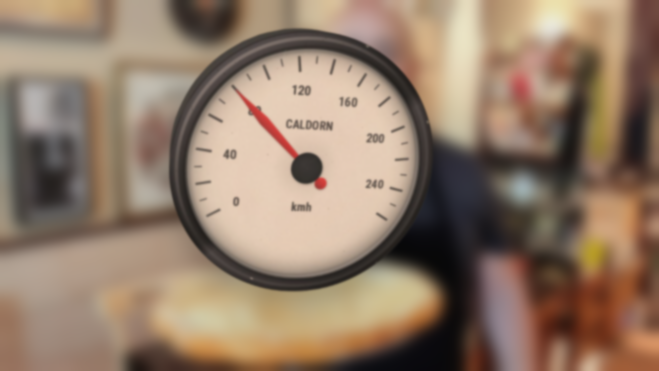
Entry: 80 km/h
